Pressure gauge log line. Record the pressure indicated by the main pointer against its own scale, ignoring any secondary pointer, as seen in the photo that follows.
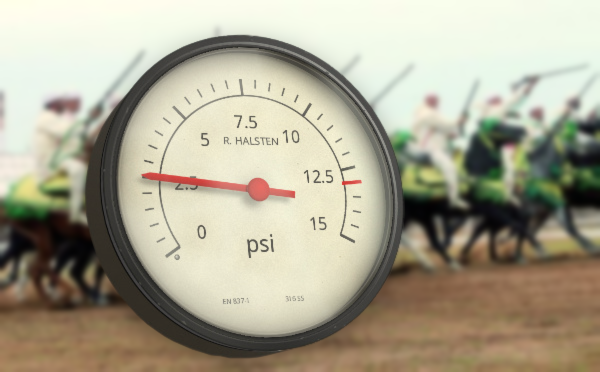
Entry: 2.5 psi
